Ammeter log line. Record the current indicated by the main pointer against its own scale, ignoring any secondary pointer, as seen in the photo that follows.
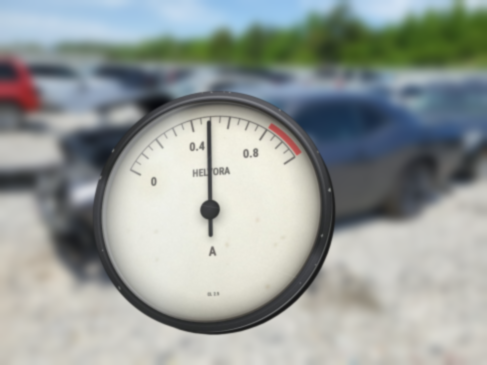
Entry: 0.5 A
